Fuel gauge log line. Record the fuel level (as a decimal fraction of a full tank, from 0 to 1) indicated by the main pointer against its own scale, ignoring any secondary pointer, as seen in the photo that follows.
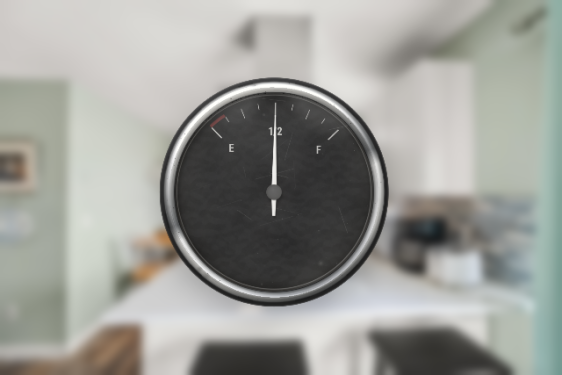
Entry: 0.5
